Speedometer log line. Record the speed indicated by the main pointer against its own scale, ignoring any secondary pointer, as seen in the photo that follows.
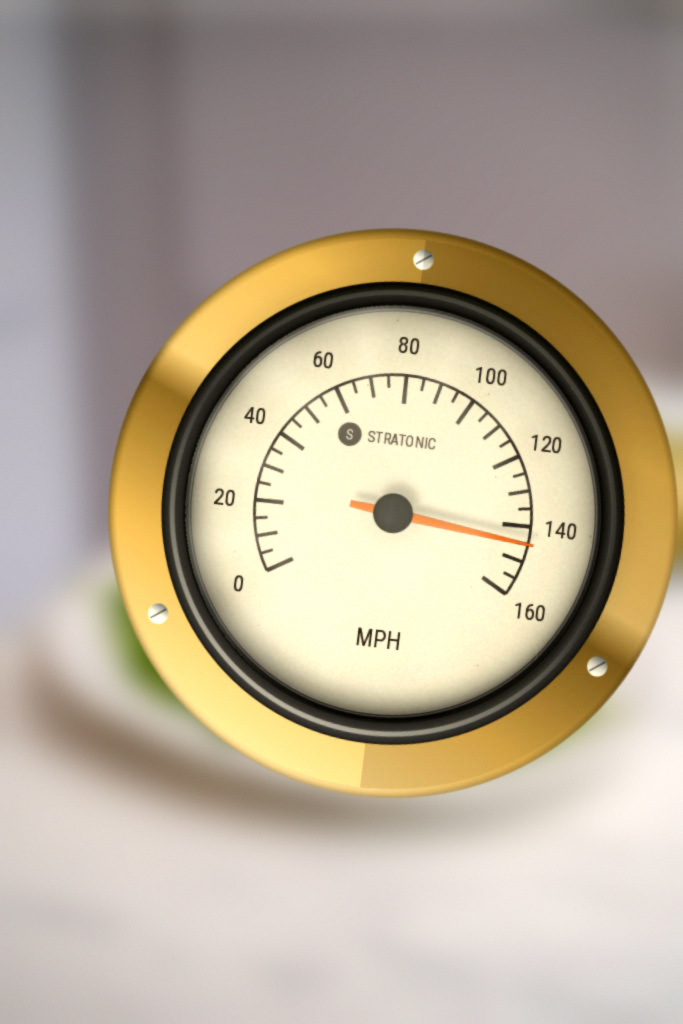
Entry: 145 mph
